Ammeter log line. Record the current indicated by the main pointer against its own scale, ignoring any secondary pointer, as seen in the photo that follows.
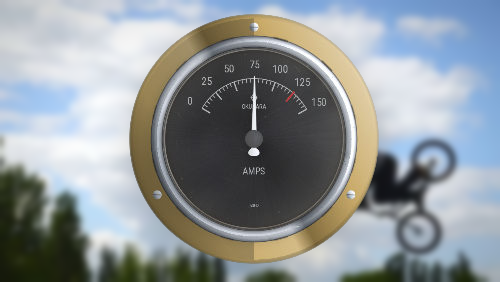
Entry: 75 A
